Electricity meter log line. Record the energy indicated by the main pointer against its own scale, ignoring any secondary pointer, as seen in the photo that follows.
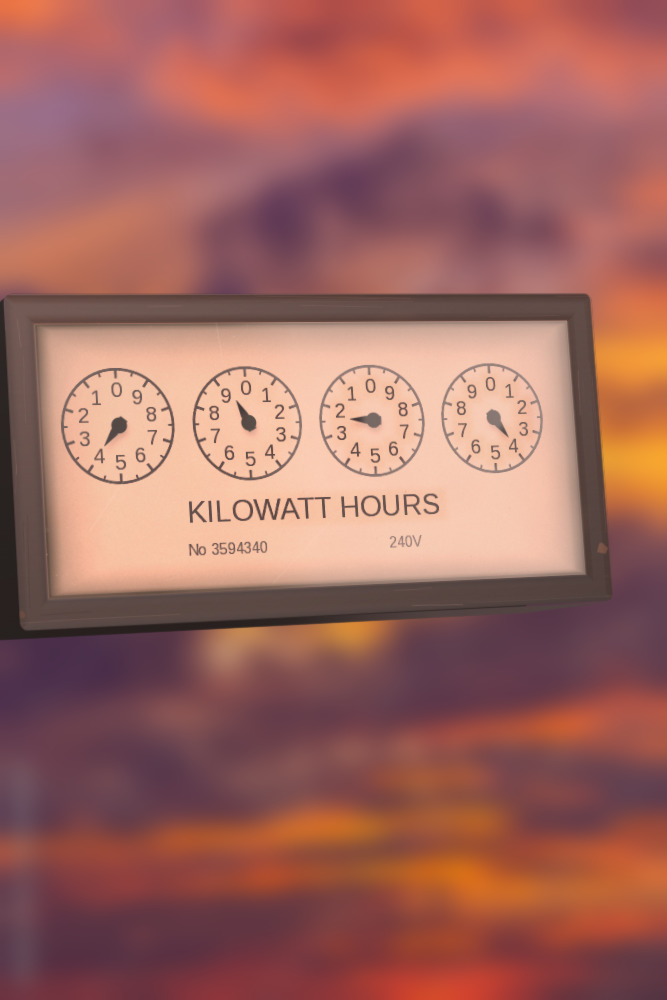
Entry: 3924 kWh
